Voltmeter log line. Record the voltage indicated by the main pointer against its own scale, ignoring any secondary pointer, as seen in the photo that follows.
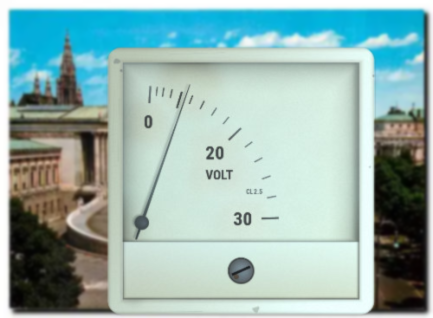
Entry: 11 V
